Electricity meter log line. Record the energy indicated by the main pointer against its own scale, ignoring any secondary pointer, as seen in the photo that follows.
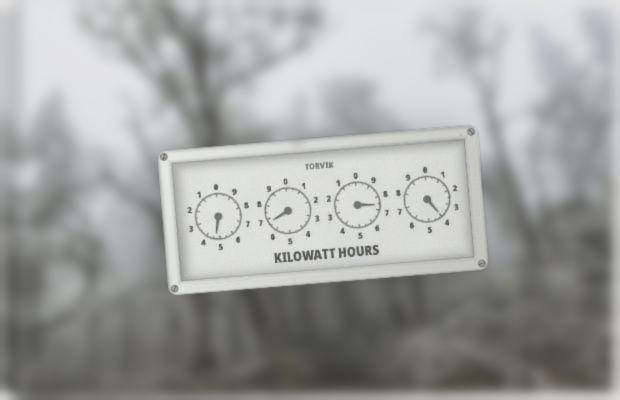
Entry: 4674 kWh
